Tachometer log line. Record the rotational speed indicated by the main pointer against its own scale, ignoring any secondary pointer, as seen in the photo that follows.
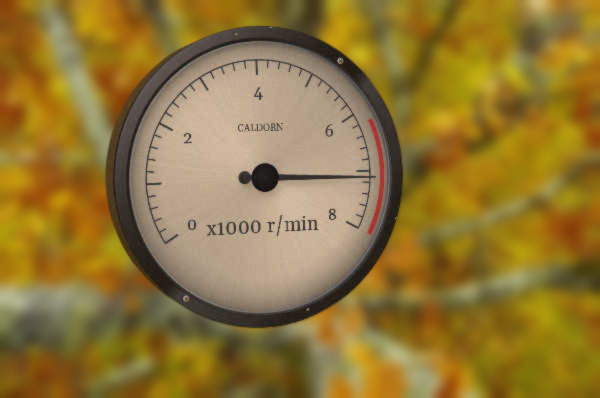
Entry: 7100 rpm
